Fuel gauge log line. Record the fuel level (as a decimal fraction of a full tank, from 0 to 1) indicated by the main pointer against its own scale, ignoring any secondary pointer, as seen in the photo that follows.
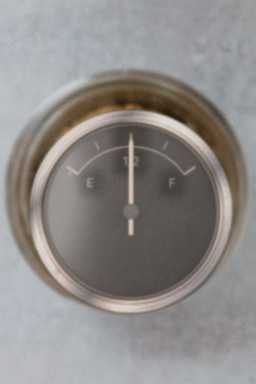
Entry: 0.5
